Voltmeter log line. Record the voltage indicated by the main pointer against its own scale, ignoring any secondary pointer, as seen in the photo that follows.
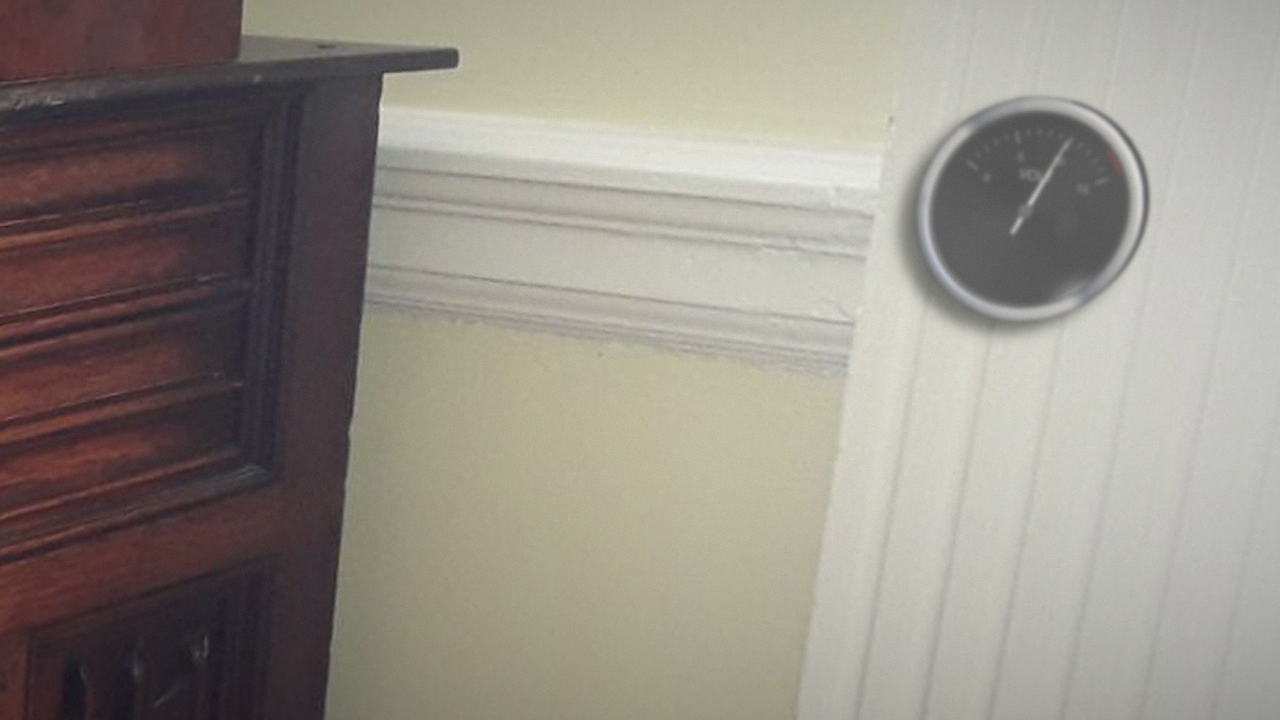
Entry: 10 V
